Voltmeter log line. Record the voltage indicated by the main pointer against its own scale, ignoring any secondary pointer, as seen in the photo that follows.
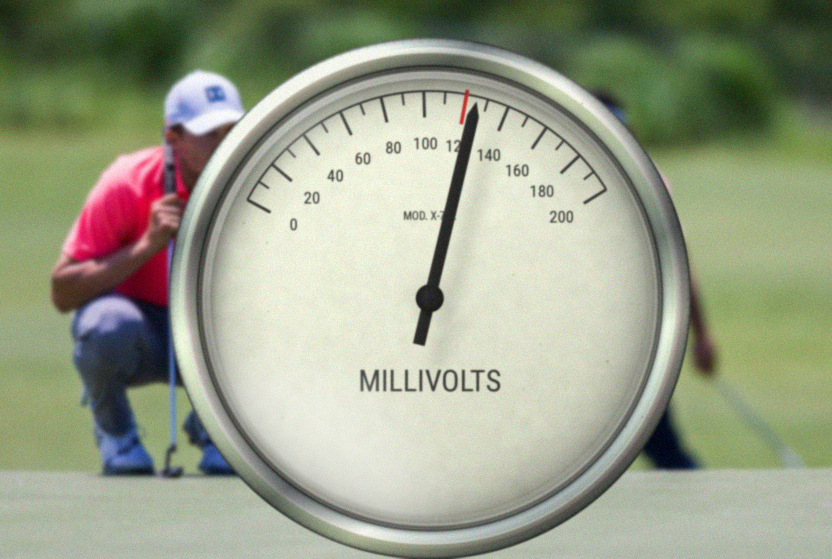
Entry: 125 mV
